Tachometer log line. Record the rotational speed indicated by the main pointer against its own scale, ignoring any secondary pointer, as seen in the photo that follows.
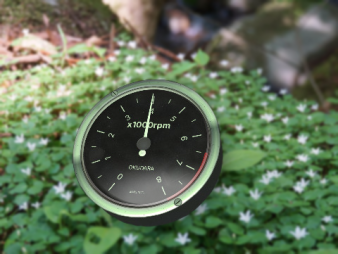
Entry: 4000 rpm
